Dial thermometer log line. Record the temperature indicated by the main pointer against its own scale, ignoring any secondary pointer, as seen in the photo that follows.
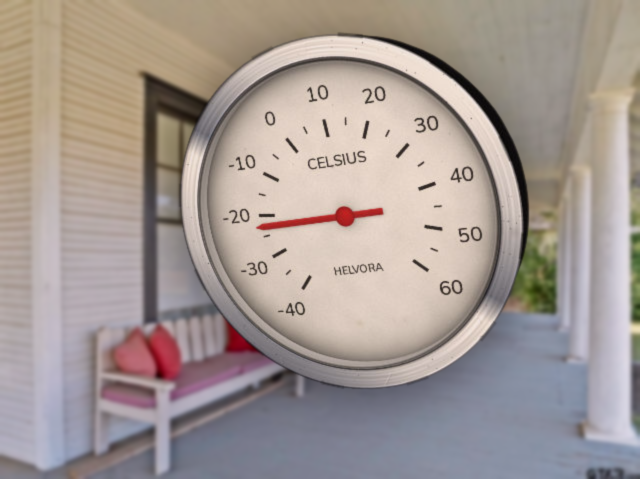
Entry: -22.5 °C
